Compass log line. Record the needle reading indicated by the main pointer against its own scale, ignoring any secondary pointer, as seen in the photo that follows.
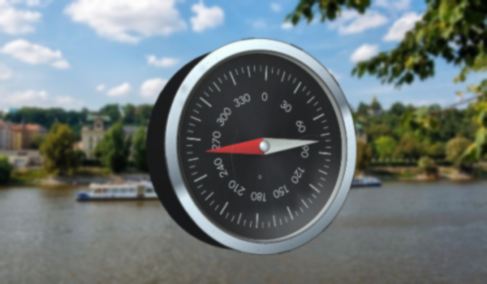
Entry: 260 °
